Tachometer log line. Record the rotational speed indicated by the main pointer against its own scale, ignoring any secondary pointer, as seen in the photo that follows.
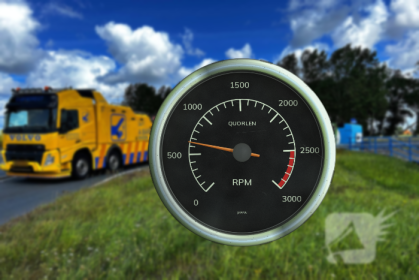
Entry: 650 rpm
